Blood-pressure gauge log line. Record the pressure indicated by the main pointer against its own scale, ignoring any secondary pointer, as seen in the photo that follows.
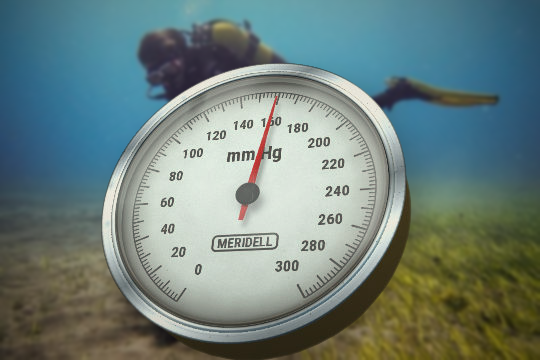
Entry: 160 mmHg
